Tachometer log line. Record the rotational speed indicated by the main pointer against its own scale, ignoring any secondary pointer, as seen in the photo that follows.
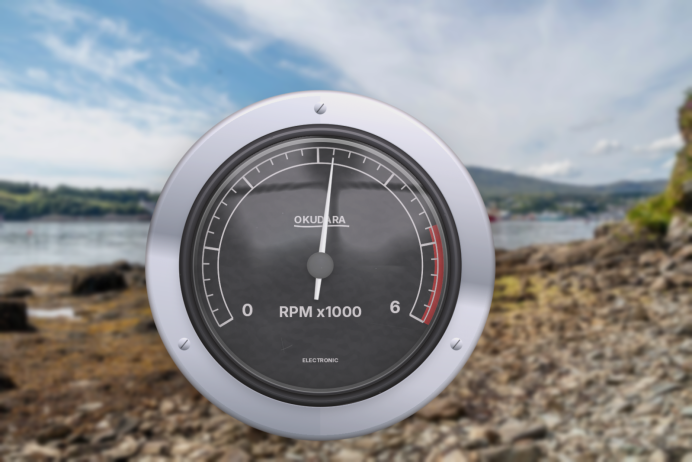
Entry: 3200 rpm
